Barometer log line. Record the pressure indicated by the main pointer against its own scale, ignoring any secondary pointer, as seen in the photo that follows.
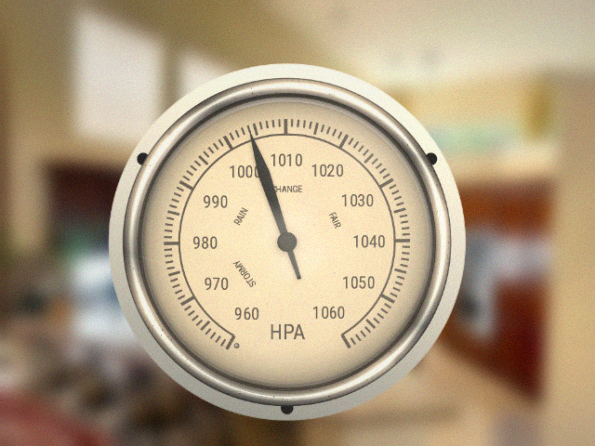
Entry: 1004 hPa
